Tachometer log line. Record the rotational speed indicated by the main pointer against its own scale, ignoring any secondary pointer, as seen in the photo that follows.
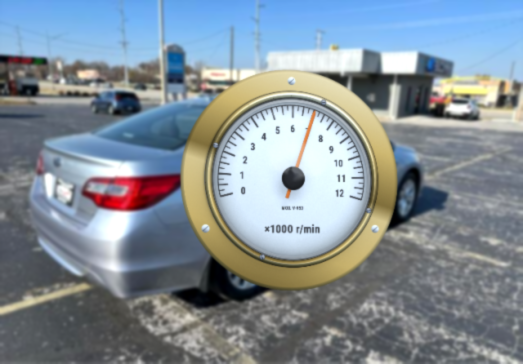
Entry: 7000 rpm
